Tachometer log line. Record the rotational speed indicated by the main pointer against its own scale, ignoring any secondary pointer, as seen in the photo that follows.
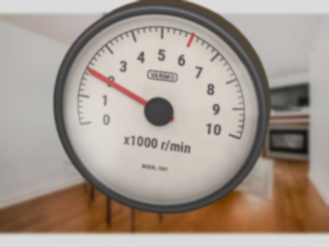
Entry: 2000 rpm
